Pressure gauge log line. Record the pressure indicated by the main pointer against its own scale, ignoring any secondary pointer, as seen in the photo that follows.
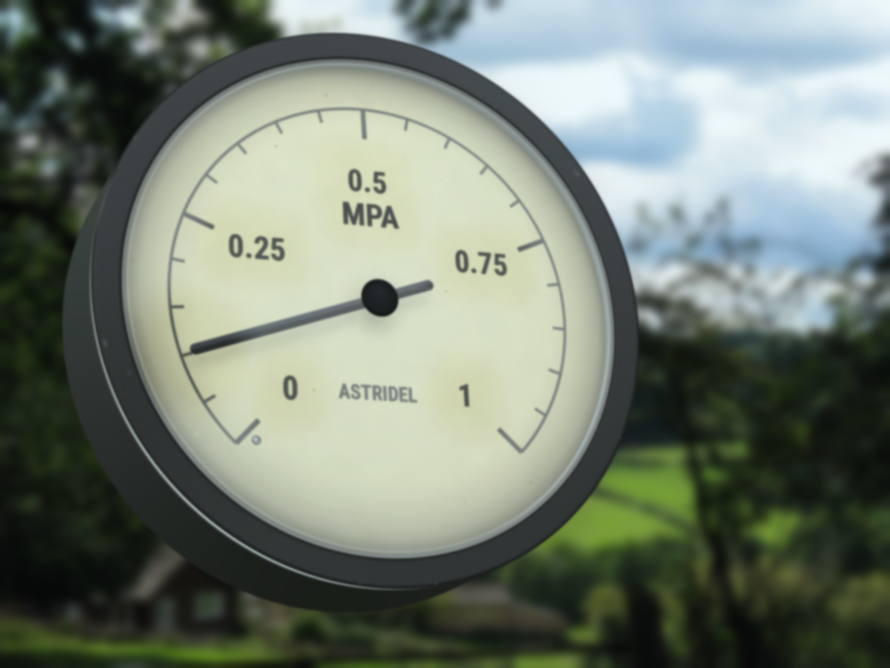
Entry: 0.1 MPa
